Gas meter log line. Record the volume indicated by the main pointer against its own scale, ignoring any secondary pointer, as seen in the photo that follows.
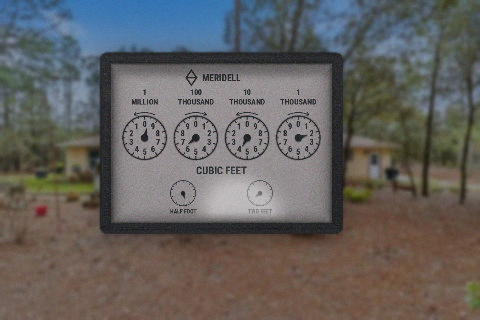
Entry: 964200 ft³
